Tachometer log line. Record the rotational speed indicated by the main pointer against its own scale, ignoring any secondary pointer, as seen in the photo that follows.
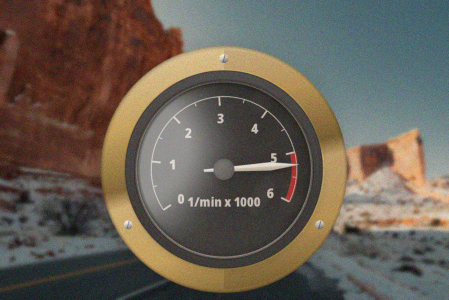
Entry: 5250 rpm
